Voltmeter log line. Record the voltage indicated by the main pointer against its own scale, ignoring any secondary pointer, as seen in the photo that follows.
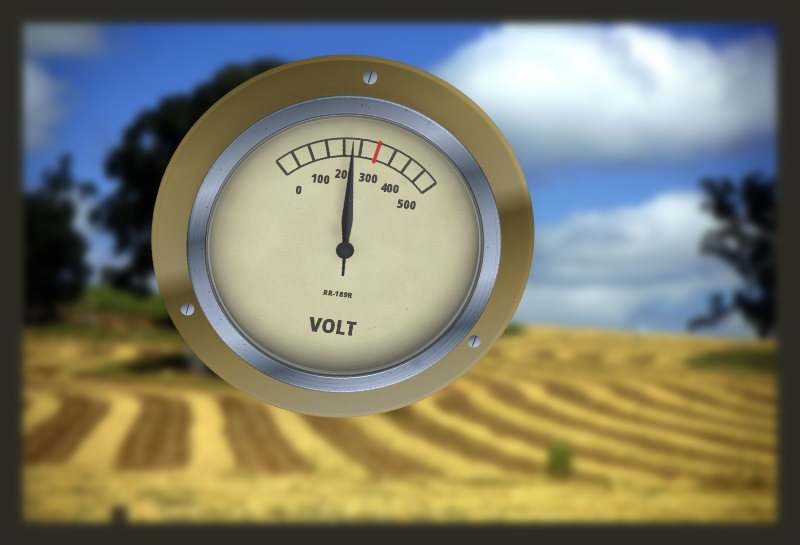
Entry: 225 V
